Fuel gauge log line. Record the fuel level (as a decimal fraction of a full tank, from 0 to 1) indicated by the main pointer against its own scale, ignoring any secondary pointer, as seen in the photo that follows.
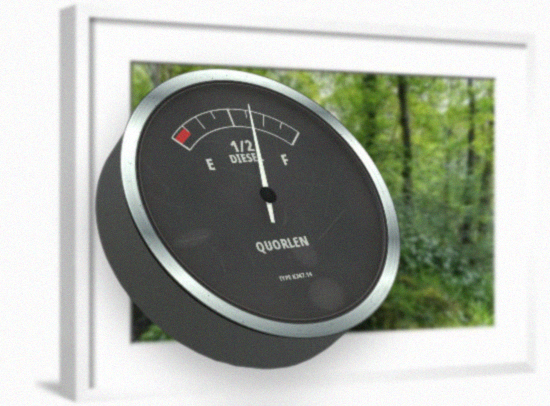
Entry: 0.625
